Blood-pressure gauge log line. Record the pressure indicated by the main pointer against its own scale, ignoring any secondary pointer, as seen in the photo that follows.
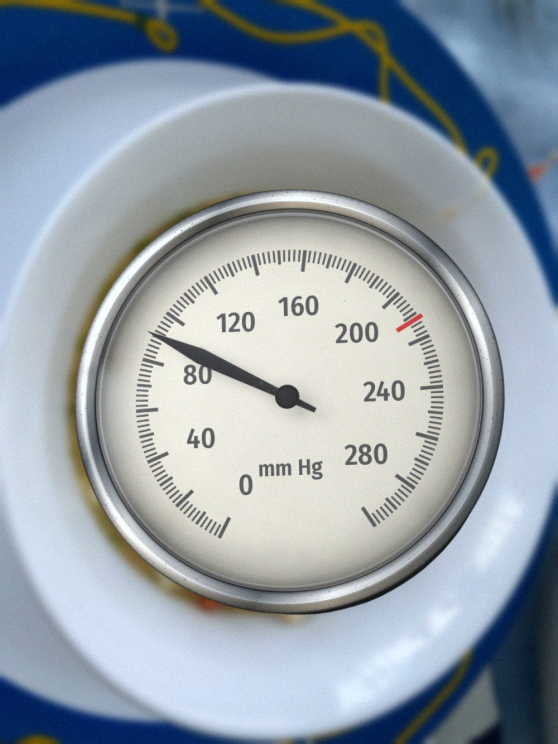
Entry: 90 mmHg
